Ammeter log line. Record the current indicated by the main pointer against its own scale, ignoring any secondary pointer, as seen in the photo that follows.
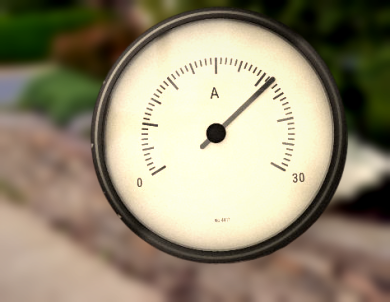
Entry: 21 A
